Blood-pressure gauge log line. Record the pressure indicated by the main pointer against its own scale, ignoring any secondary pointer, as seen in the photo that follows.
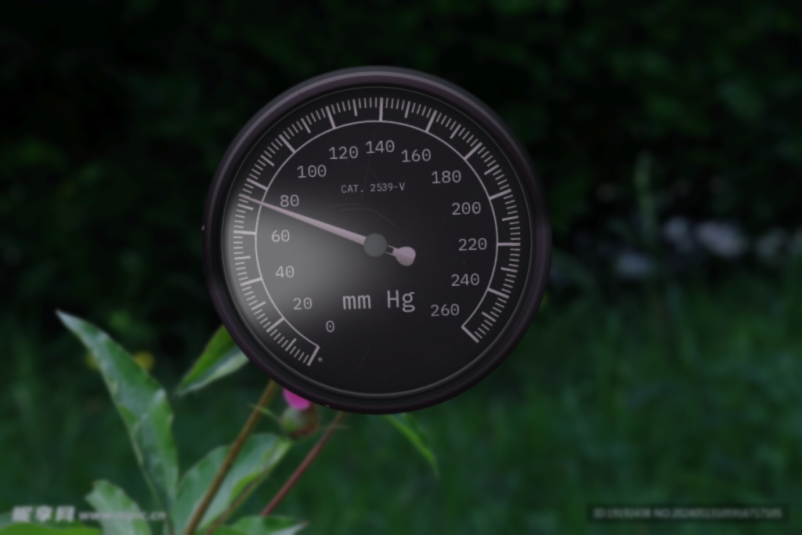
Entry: 74 mmHg
